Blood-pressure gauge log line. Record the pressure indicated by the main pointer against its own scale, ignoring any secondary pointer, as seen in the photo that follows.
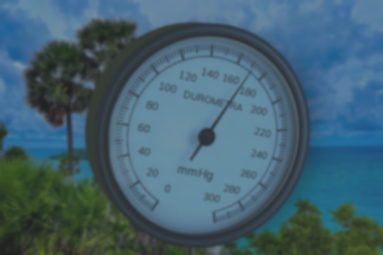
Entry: 170 mmHg
